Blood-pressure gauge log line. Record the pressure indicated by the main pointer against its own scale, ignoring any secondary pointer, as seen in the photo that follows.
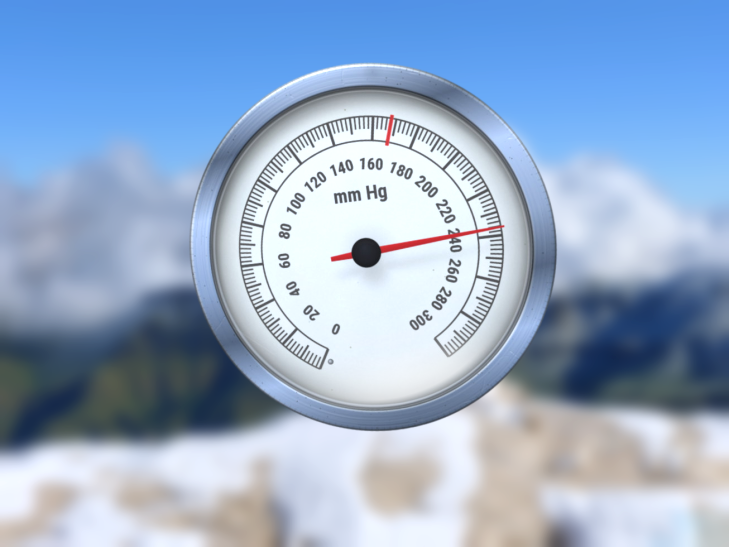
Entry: 236 mmHg
